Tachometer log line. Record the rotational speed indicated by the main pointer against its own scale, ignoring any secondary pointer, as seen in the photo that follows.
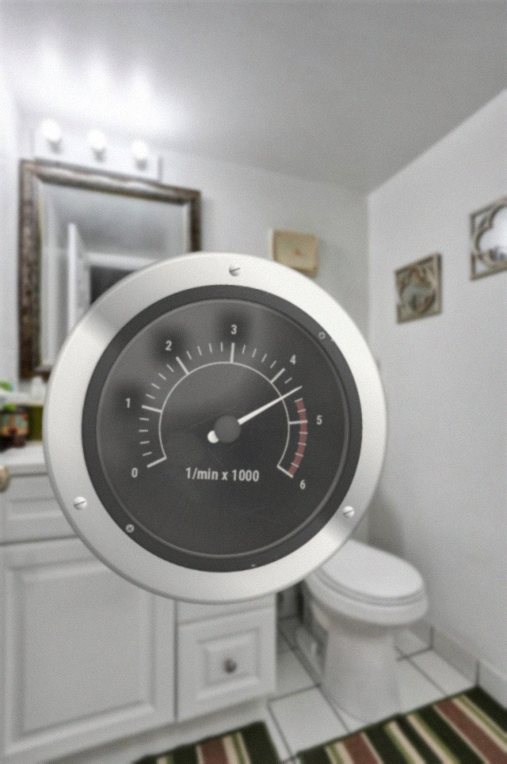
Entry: 4400 rpm
